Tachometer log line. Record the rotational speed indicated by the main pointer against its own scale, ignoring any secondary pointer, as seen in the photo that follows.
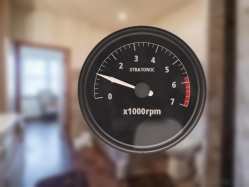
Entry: 1000 rpm
